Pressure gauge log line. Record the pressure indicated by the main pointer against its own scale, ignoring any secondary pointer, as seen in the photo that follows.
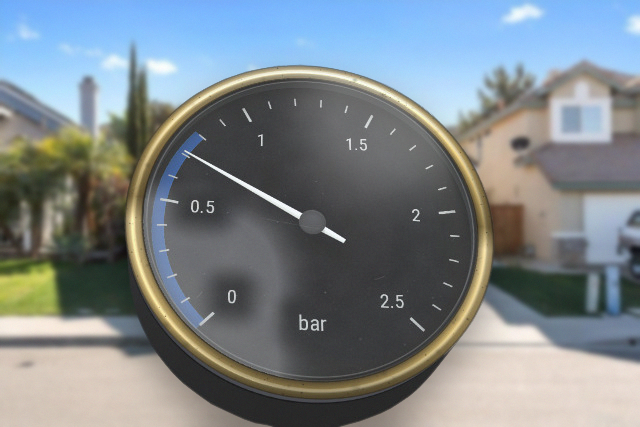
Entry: 0.7 bar
